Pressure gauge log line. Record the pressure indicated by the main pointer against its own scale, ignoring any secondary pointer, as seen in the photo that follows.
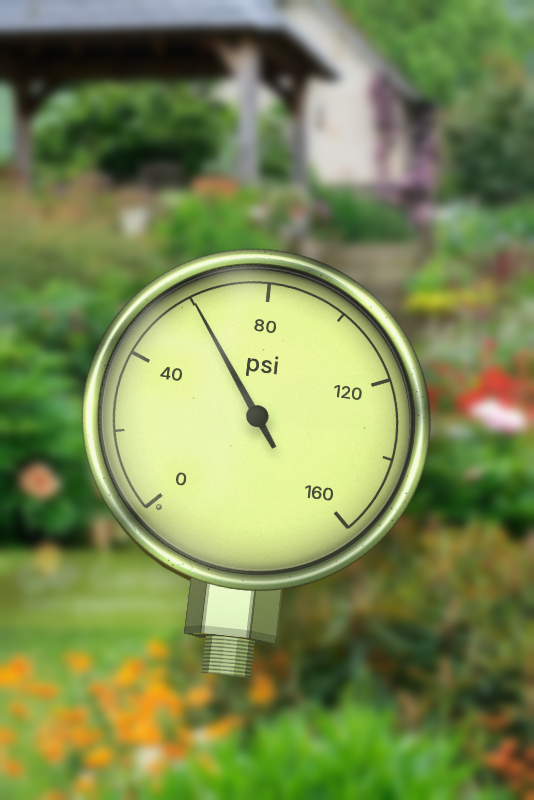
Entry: 60 psi
